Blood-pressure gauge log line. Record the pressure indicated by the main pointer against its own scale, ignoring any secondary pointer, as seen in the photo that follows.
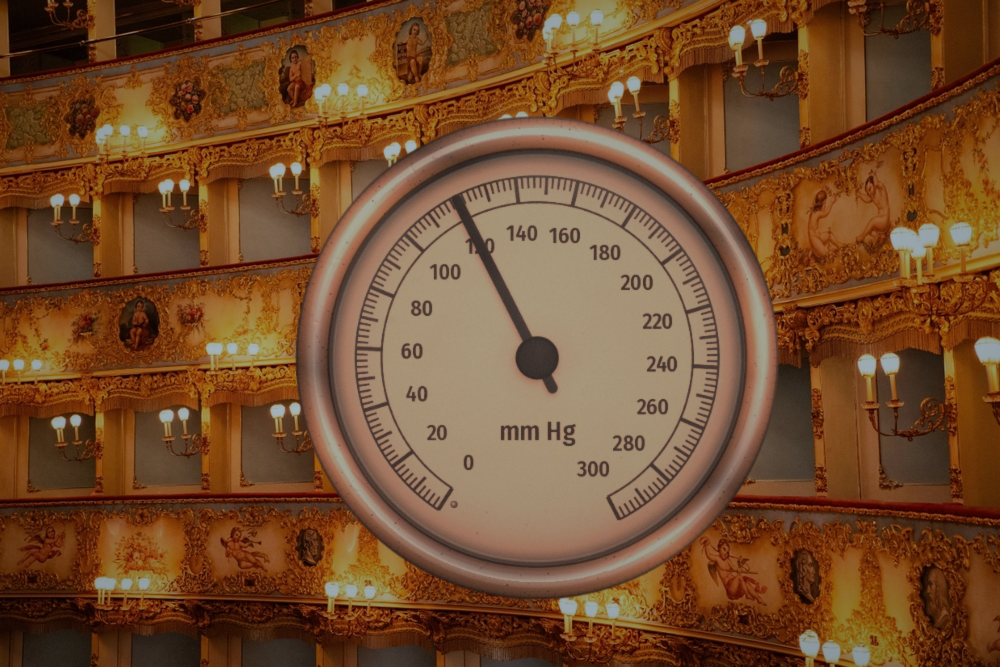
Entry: 120 mmHg
